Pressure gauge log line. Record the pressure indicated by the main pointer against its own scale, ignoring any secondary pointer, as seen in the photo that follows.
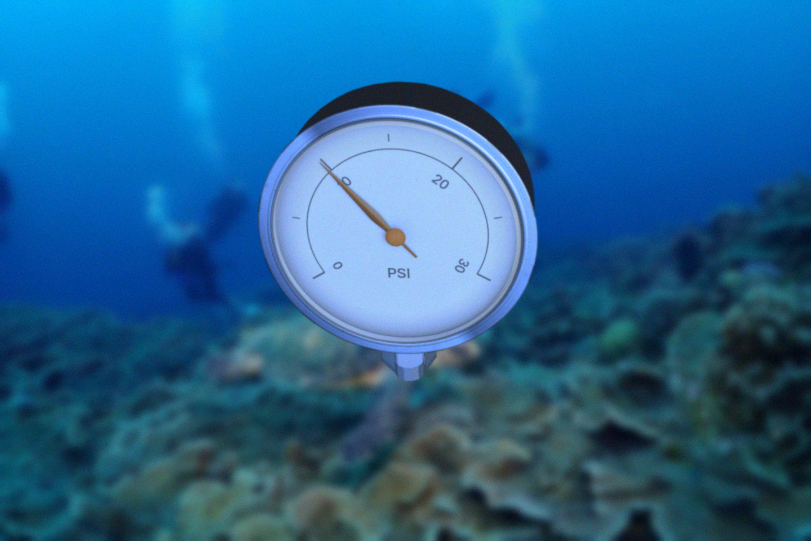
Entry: 10 psi
